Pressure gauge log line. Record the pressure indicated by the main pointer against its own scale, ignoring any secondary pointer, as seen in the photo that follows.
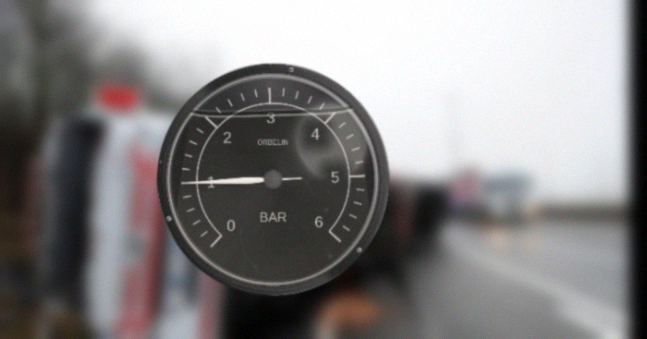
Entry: 1 bar
